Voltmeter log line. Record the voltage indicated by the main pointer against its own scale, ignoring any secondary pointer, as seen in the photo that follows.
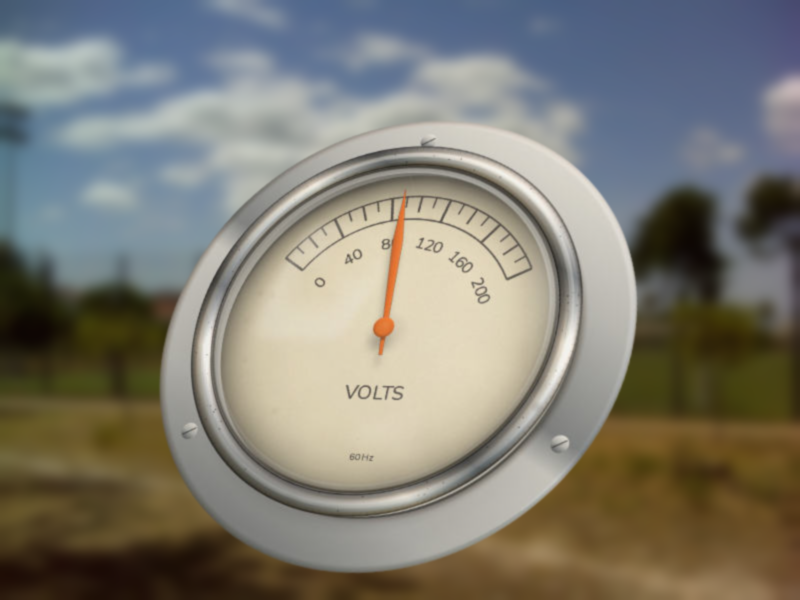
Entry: 90 V
